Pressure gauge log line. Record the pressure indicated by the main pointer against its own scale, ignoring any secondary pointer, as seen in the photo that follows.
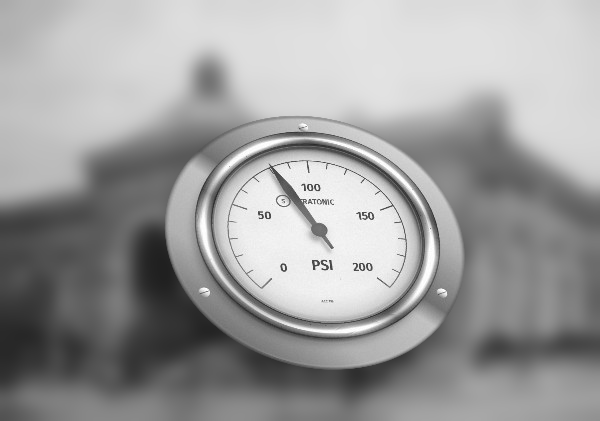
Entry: 80 psi
